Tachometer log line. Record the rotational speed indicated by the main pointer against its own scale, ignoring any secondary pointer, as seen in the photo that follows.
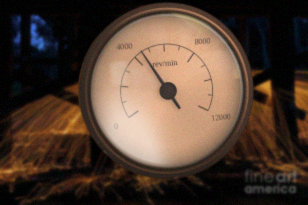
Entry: 4500 rpm
